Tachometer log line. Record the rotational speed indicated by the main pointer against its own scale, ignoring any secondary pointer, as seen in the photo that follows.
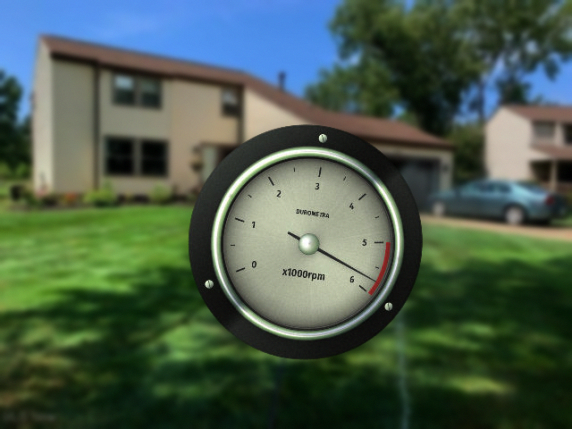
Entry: 5750 rpm
